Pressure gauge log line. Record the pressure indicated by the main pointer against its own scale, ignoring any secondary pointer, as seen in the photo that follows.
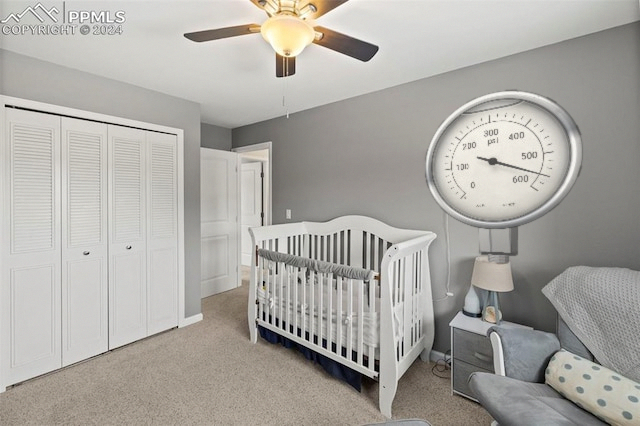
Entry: 560 psi
